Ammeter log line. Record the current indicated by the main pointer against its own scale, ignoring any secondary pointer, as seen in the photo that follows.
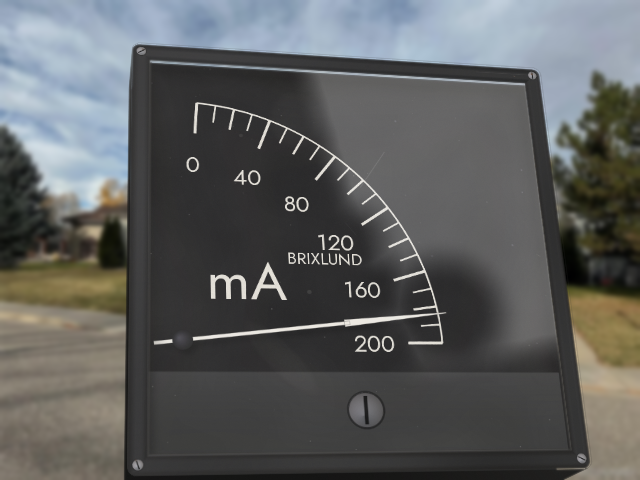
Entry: 185 mA
